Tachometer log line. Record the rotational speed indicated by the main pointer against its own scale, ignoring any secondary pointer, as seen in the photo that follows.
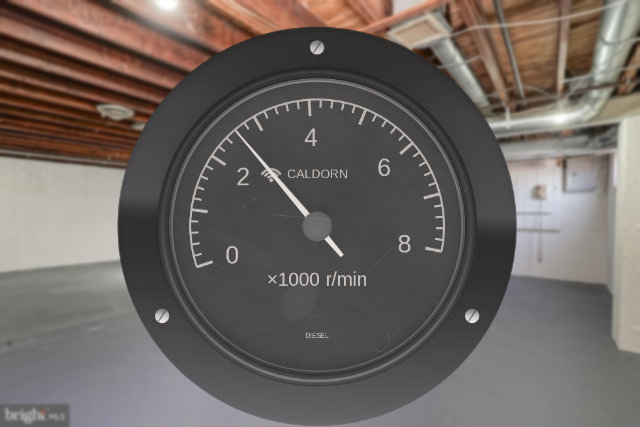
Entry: 2600 rpm
